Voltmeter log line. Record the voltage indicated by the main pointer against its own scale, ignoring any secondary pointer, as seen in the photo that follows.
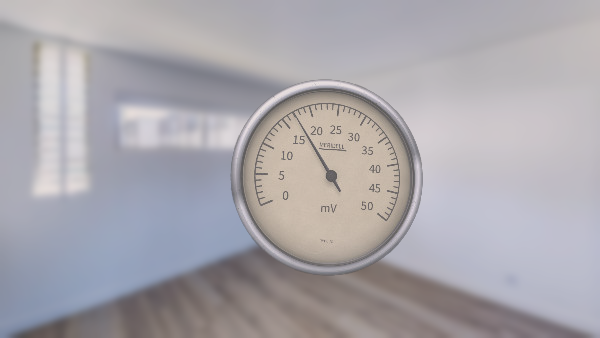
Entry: 17 mV
